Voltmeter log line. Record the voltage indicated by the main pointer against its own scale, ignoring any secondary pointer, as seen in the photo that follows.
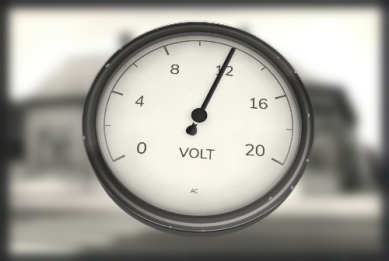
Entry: 12 V
